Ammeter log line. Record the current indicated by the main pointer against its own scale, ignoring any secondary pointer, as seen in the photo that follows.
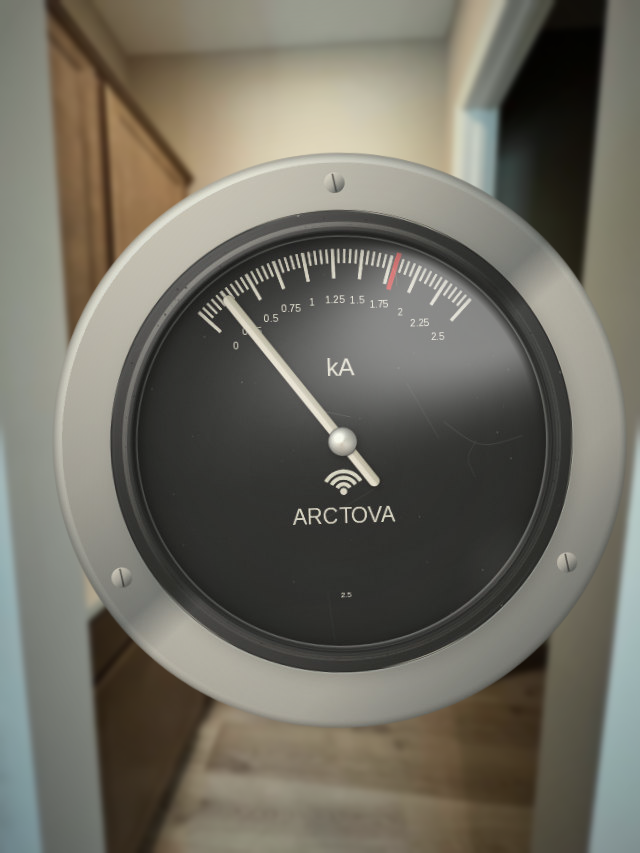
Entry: 0.25 kA
